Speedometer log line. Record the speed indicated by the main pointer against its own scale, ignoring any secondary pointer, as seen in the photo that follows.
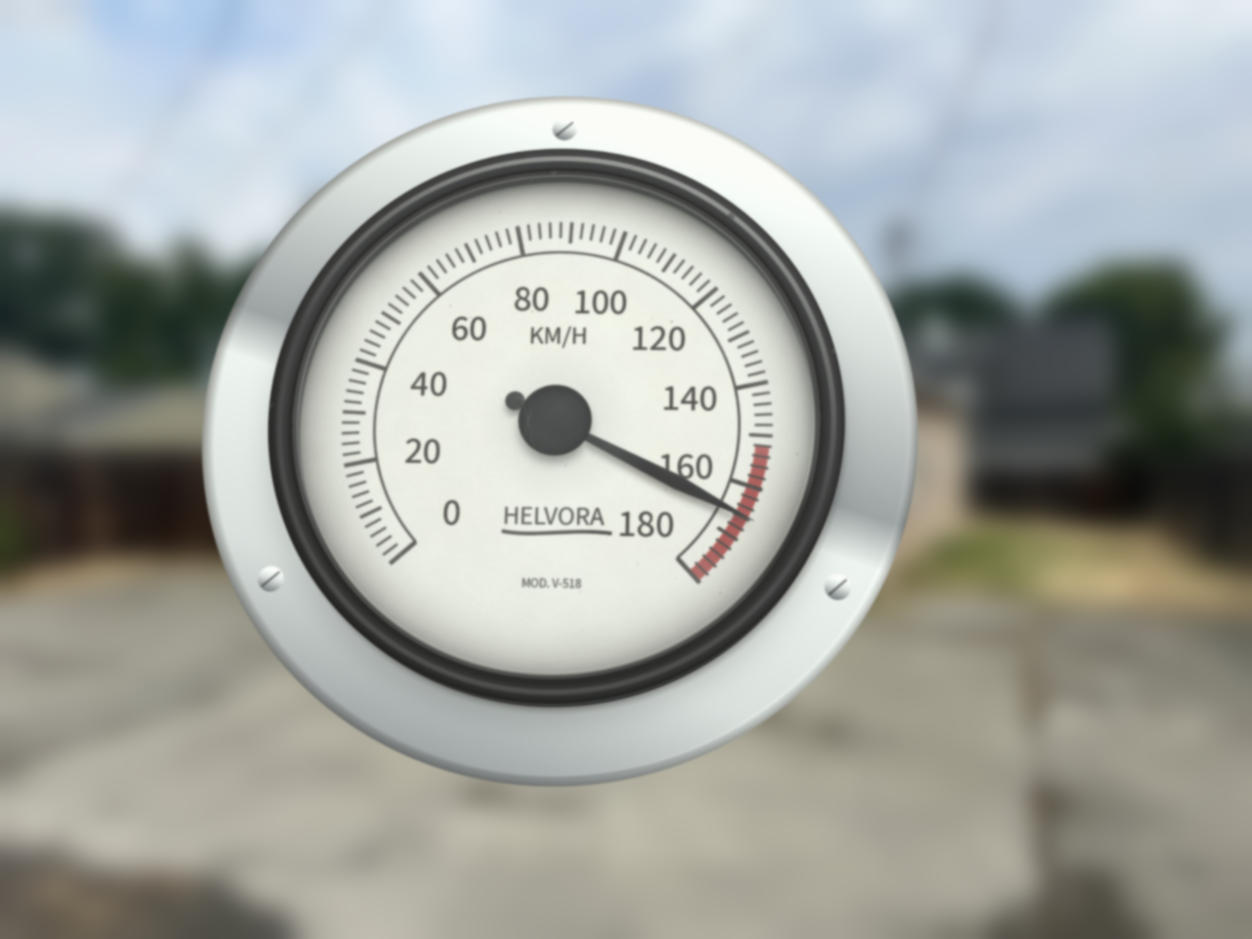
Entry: 166 km/h
